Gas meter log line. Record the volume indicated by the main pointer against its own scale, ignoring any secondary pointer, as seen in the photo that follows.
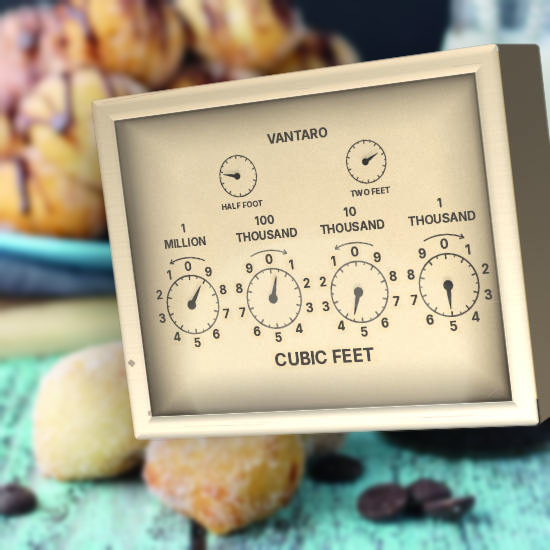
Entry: 904500 ft³
